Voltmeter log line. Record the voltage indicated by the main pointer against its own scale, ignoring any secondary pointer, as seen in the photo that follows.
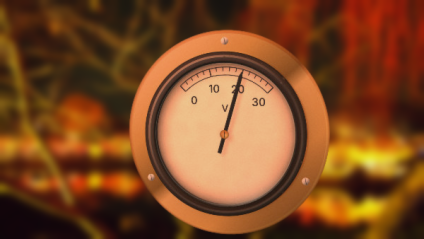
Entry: 20 V
